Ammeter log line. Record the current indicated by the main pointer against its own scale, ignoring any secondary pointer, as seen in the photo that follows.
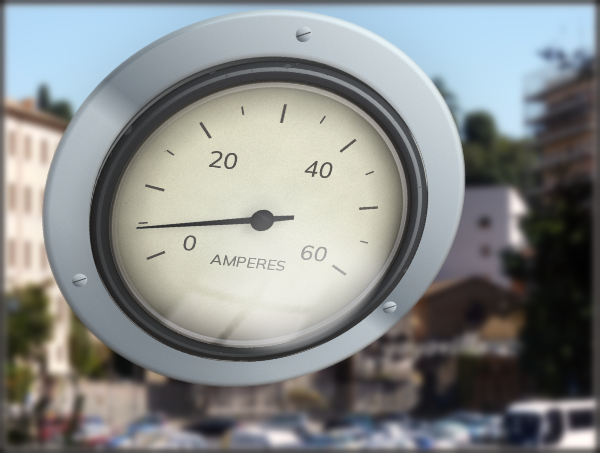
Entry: 5 A
